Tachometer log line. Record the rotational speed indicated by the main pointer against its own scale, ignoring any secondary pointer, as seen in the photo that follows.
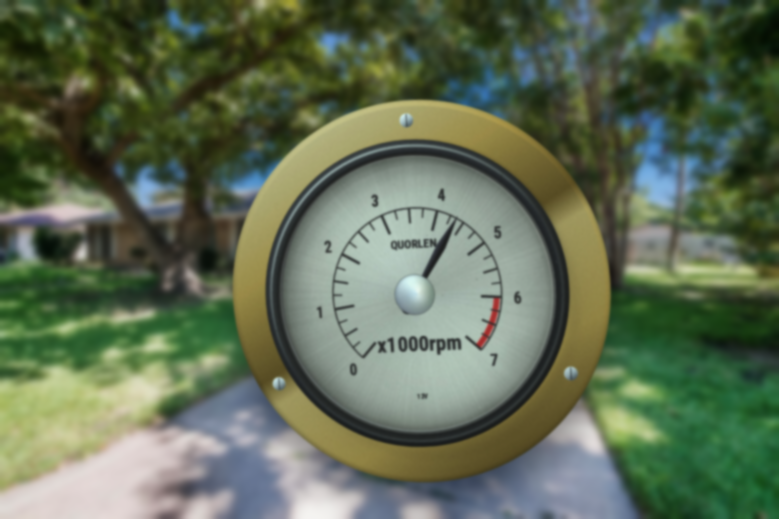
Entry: 4375 rpm
